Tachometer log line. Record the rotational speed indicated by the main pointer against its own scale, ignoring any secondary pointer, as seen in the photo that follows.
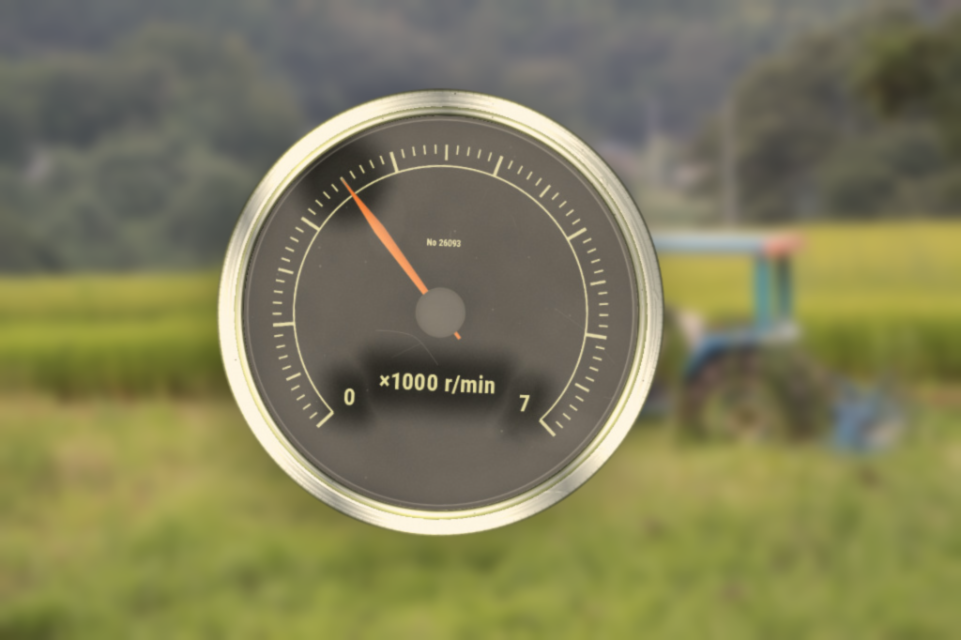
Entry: 2500 rpm
